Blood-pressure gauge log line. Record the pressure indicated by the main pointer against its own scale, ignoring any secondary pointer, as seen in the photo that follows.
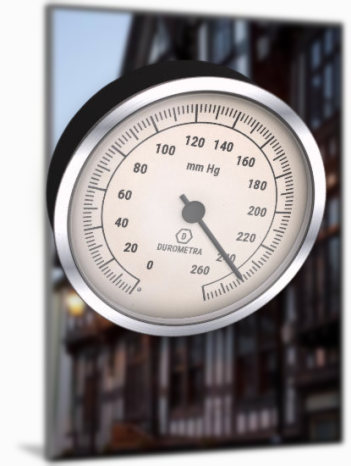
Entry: 240 mmHg
